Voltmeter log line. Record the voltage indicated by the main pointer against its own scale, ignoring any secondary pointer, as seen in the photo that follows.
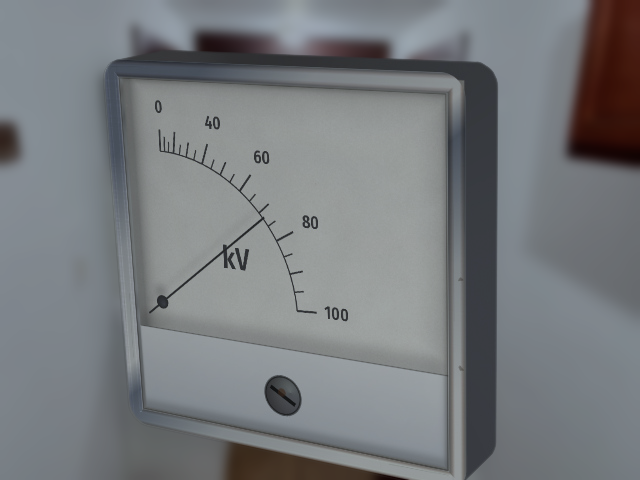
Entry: 72.5 kV
